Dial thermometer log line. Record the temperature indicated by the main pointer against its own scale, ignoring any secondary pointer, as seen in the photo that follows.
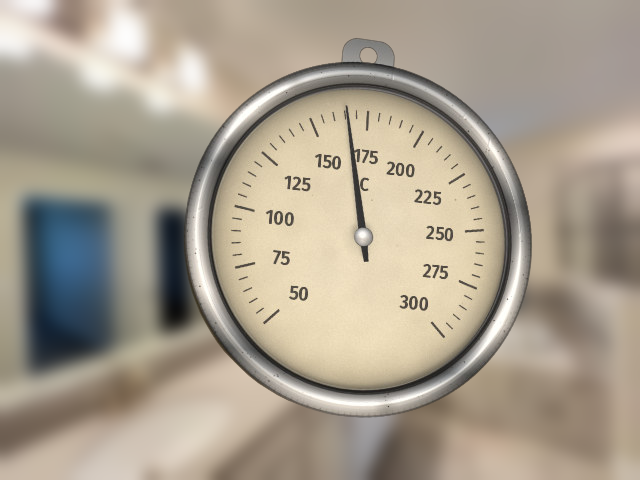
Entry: 165 °C
